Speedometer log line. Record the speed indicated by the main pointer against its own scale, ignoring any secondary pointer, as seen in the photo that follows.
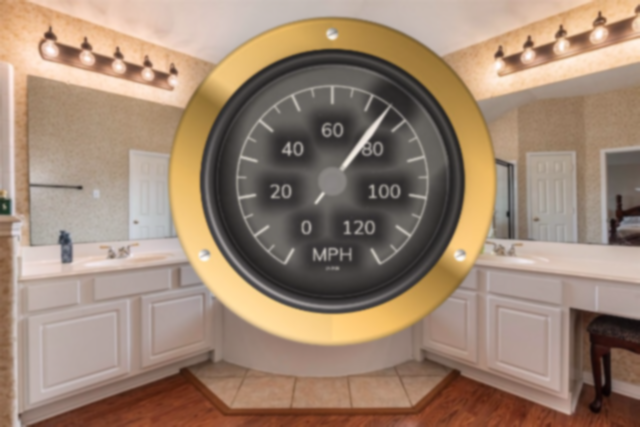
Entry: 75 mph
